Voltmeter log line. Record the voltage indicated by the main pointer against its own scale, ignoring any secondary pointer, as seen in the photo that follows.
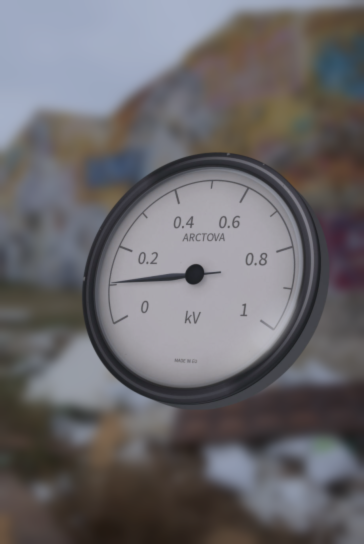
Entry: 0.1 kV
